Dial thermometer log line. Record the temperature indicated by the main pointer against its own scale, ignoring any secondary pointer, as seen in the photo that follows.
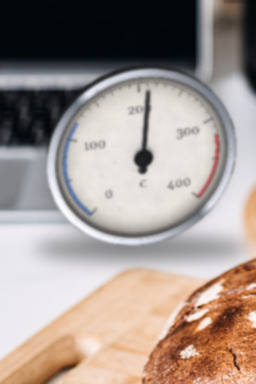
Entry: 210 °C
